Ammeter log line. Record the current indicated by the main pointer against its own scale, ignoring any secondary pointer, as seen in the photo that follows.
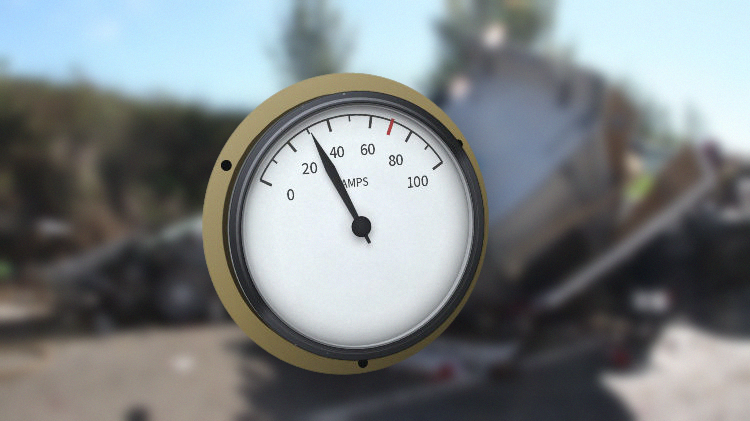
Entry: 30 A
